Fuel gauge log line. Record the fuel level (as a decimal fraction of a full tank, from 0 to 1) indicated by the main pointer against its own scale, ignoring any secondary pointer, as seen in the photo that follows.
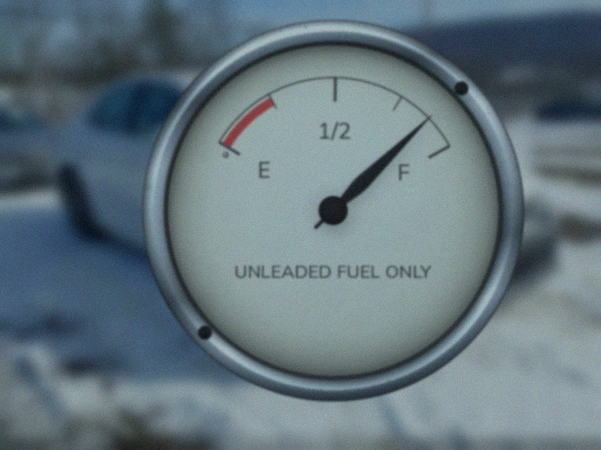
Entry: 0.875
